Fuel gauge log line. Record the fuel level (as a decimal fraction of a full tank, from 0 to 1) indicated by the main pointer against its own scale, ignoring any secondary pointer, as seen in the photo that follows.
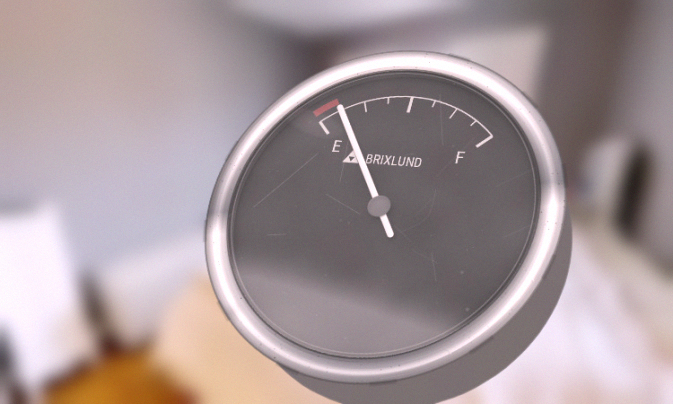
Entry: 0.125
